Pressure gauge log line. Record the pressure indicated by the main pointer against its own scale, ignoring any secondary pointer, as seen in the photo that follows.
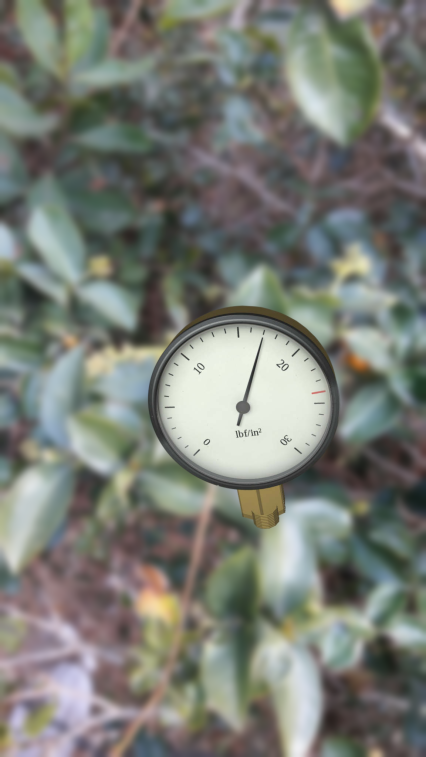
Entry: 17 psi
